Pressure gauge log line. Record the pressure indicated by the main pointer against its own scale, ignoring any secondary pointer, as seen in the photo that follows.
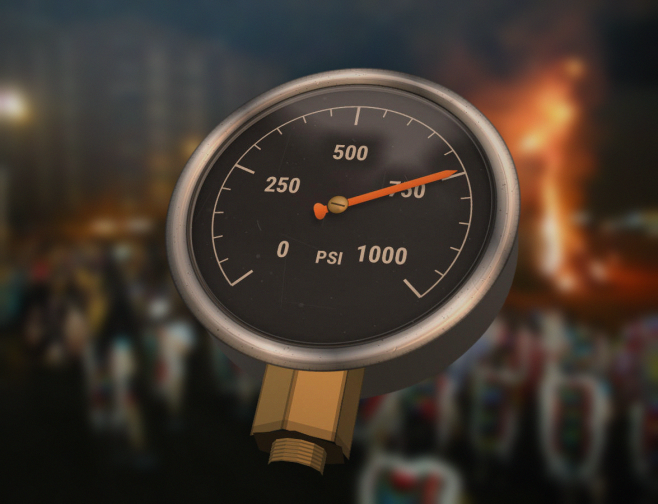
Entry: 750 psi
